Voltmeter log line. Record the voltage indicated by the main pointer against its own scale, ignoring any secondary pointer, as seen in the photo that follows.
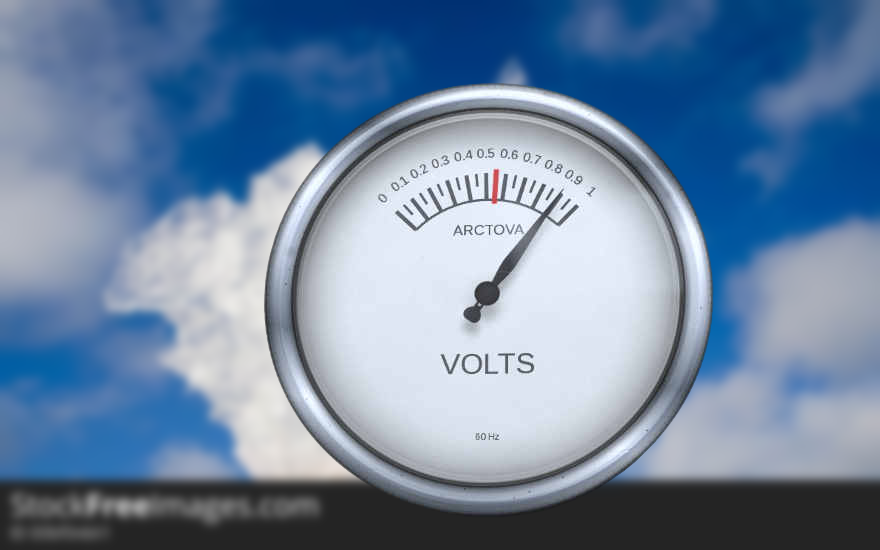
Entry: 0.9 V
